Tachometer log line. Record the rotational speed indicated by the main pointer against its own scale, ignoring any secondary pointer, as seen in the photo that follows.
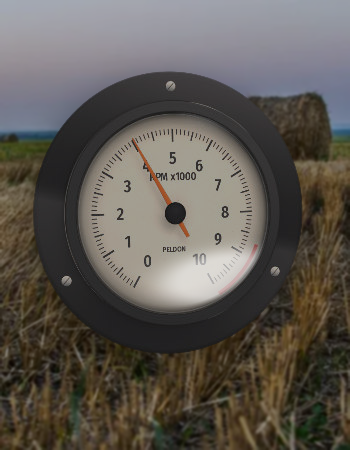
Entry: 4000 rpm
